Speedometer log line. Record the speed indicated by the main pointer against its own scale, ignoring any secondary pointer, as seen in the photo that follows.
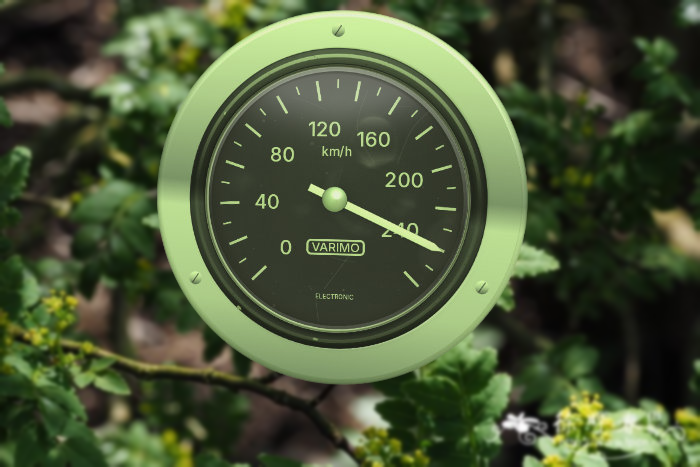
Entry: 240 km/h
